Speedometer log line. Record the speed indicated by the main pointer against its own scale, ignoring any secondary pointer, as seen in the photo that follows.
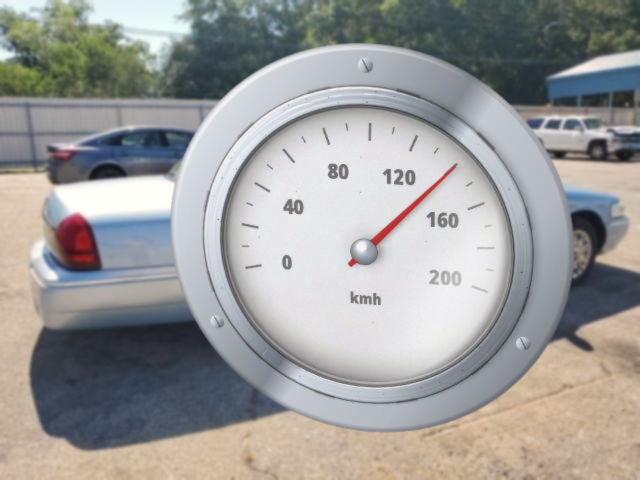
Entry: 140 km/h
